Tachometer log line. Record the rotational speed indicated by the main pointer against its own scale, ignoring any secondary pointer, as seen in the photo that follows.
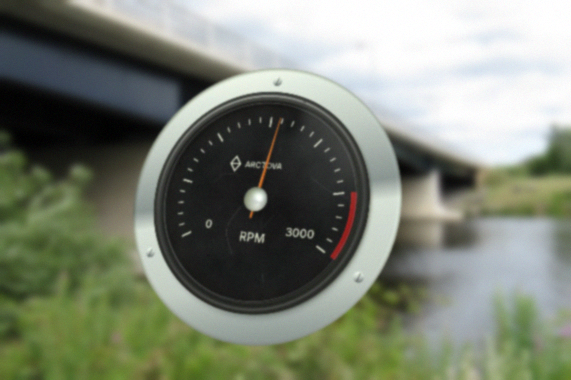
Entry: 1600 rpm
